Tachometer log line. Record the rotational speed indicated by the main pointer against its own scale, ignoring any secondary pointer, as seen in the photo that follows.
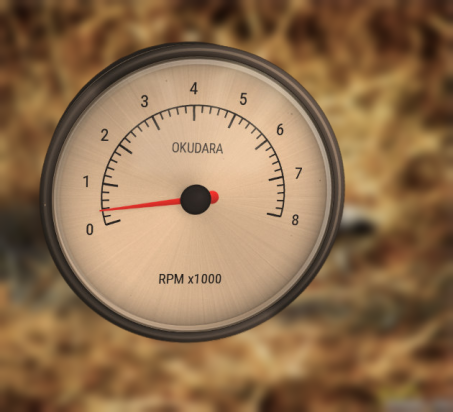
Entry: 400 rpm
